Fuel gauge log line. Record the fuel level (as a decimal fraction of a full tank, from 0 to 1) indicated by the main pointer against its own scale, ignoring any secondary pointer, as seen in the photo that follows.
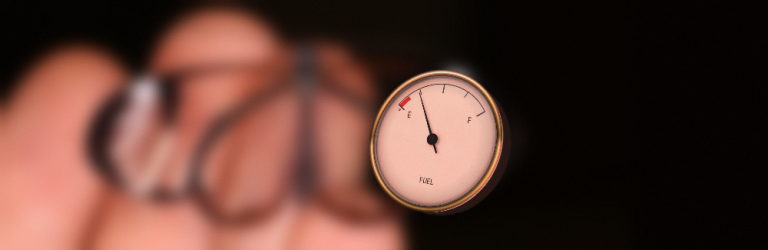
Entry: 0.25
